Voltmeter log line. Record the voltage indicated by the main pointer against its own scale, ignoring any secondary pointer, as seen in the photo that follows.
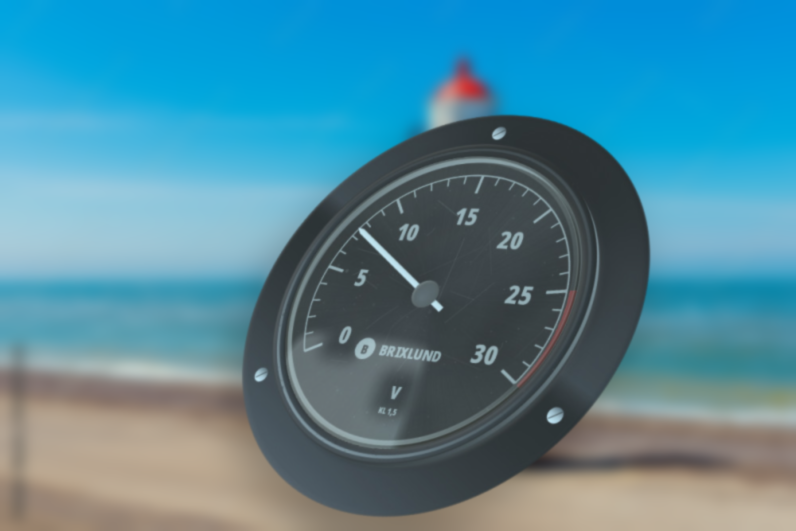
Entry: 7.5 V
